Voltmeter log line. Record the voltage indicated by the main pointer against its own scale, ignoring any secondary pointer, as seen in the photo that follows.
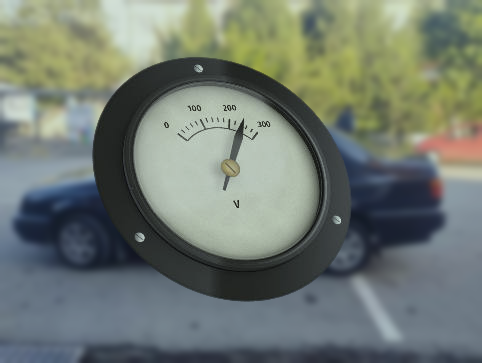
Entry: 240 V
